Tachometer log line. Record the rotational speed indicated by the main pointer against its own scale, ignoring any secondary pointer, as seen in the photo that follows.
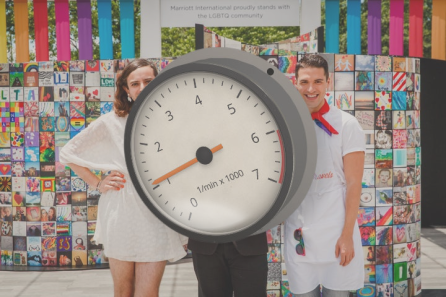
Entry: 1100 rpm
